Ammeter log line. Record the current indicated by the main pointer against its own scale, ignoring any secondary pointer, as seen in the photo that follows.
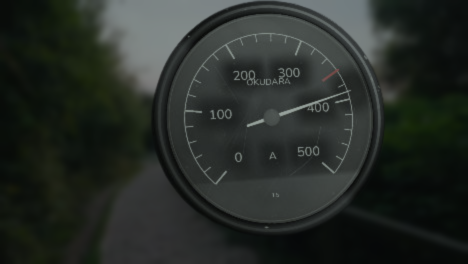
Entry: 390 A
